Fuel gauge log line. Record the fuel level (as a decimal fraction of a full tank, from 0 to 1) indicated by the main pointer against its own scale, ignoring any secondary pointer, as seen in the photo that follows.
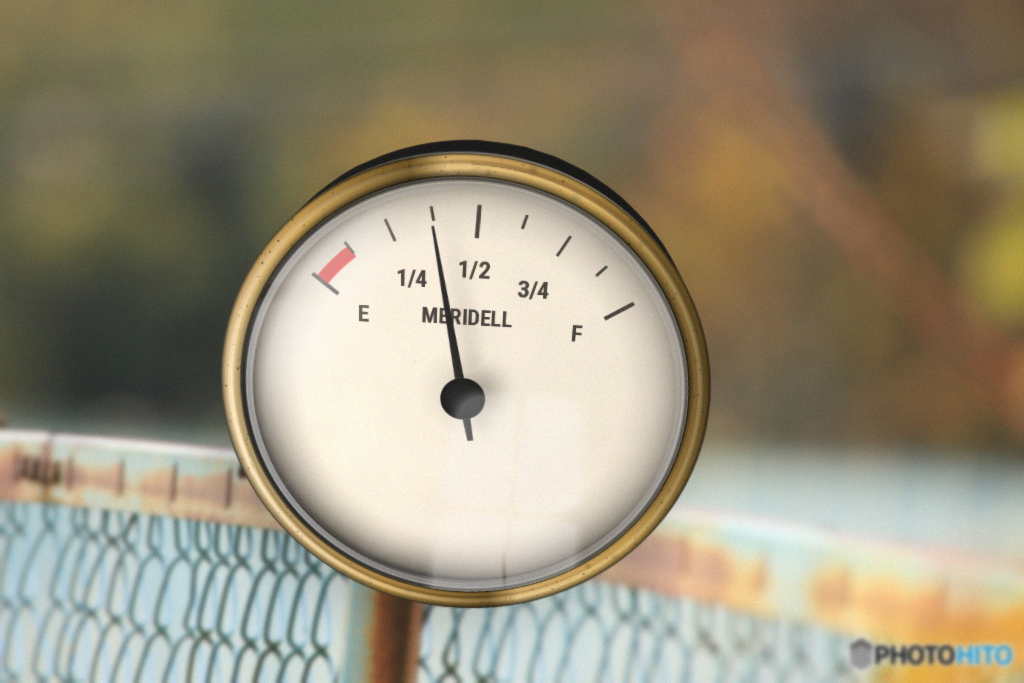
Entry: 0.375
